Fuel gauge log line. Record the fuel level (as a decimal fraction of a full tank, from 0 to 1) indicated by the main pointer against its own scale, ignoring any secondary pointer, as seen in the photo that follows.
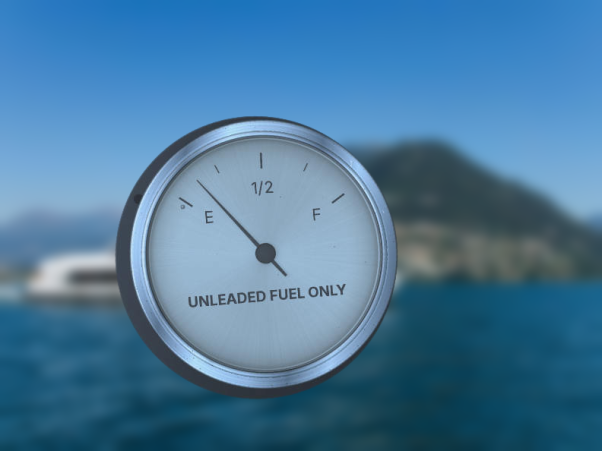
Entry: 0.125
